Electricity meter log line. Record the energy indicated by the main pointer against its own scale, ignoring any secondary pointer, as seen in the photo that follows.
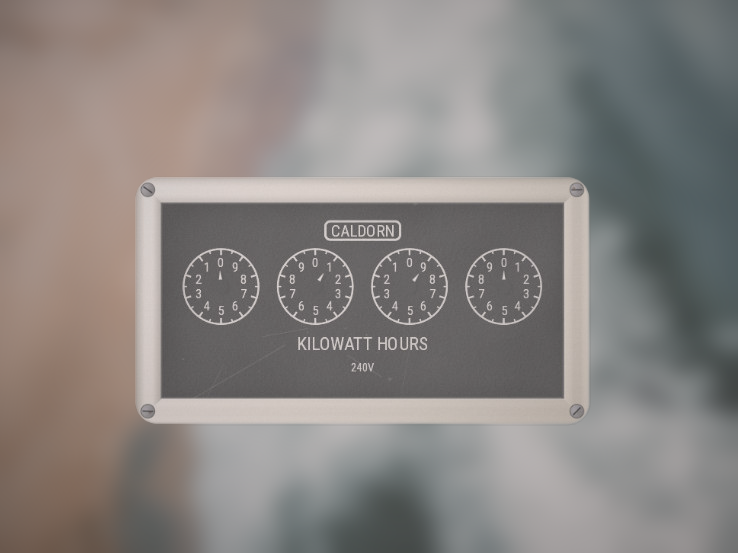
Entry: 90 kWh
